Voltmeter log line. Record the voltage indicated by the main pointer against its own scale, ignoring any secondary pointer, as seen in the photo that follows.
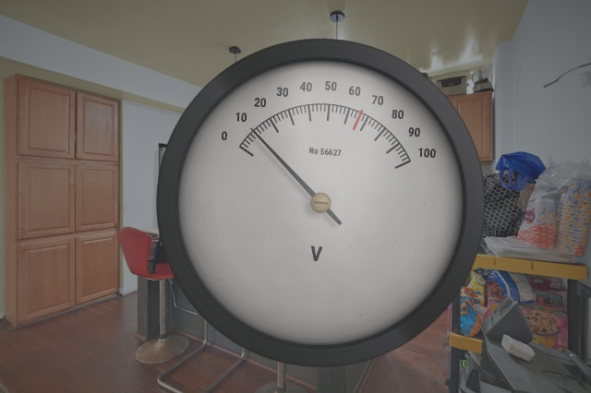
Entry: 10 V
